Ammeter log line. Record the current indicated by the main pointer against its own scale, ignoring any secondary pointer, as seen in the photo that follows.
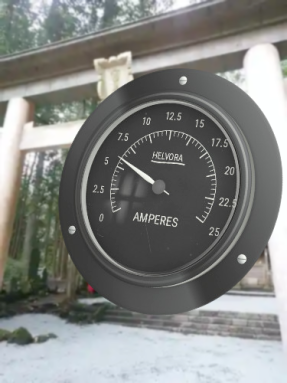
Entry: 6 A
